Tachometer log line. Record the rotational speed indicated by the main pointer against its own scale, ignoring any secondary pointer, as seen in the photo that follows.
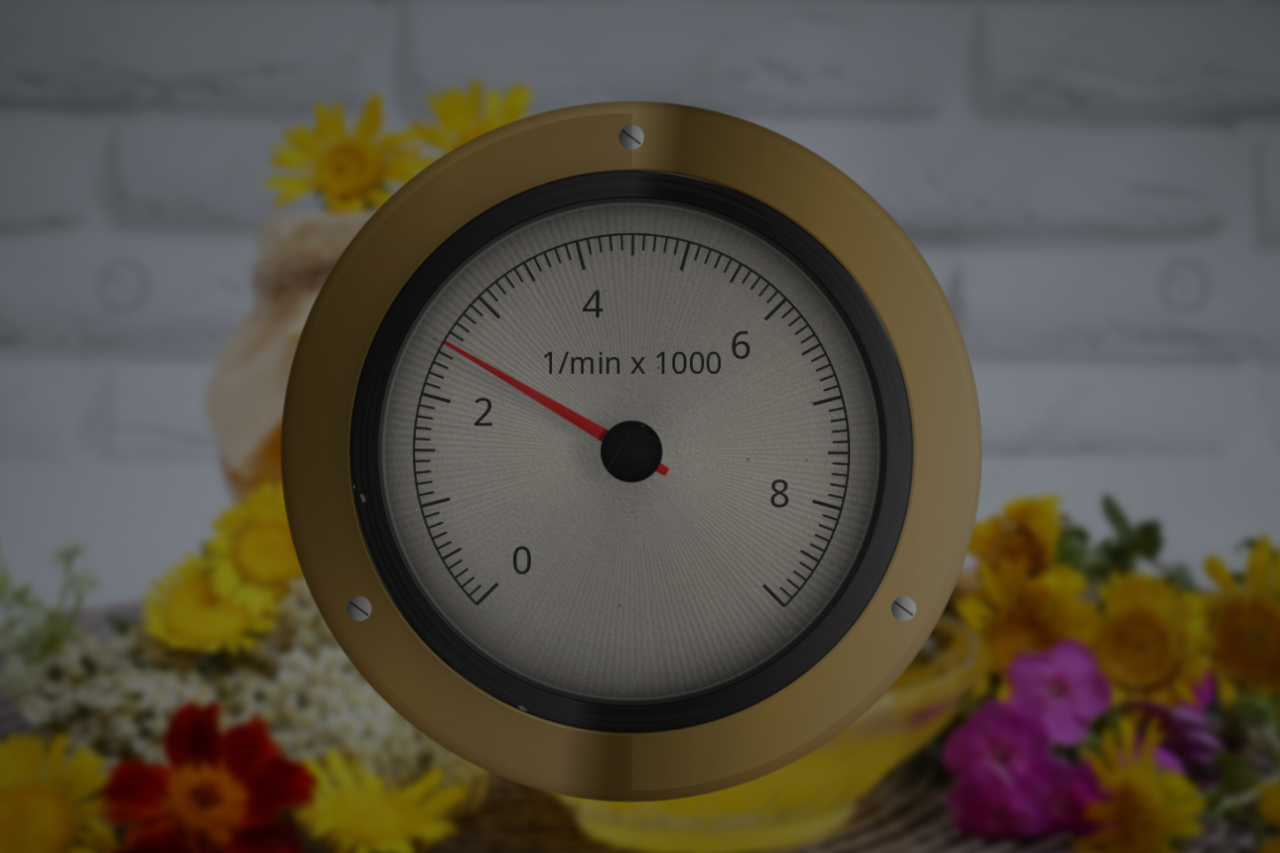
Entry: 2500 rpm
